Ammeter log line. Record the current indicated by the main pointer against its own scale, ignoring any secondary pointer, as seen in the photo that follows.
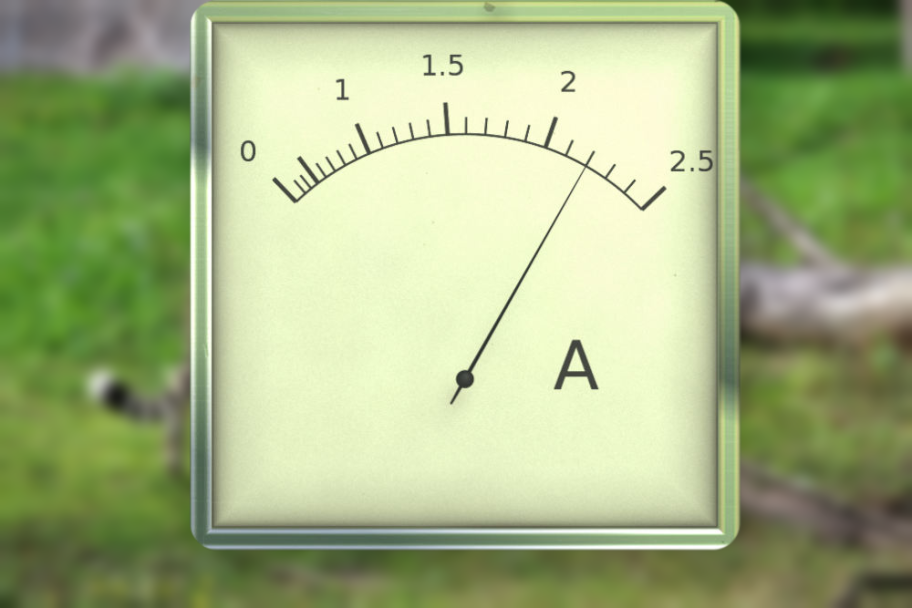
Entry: 2.2 A
